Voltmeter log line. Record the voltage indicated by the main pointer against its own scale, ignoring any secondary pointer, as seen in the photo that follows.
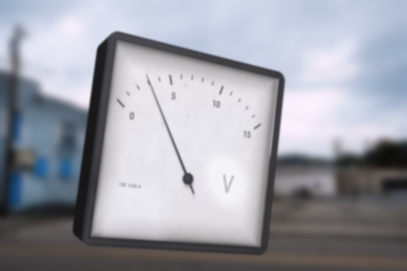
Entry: 3 V
